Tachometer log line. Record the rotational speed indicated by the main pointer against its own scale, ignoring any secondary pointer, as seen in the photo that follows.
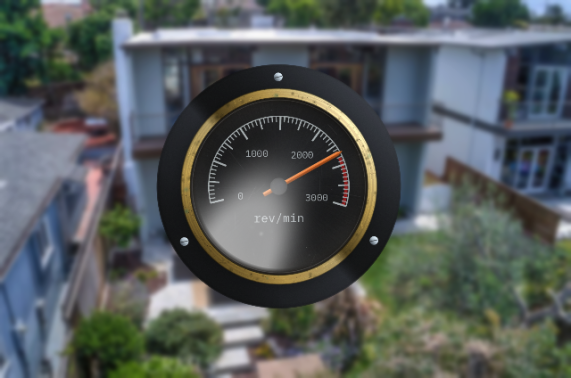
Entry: 2350 rpm
